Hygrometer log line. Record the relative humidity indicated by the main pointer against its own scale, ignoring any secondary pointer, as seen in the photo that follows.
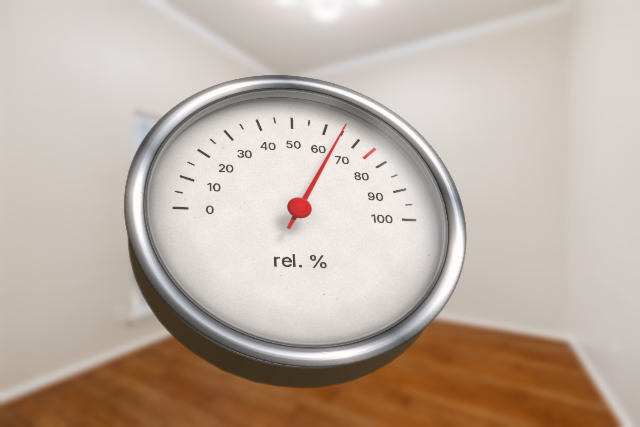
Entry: 65 %
